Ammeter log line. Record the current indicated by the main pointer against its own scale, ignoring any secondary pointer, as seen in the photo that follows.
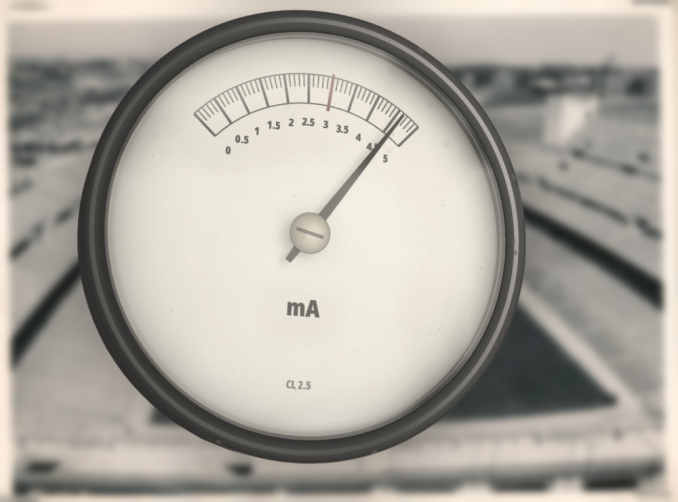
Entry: 4.6 mA
